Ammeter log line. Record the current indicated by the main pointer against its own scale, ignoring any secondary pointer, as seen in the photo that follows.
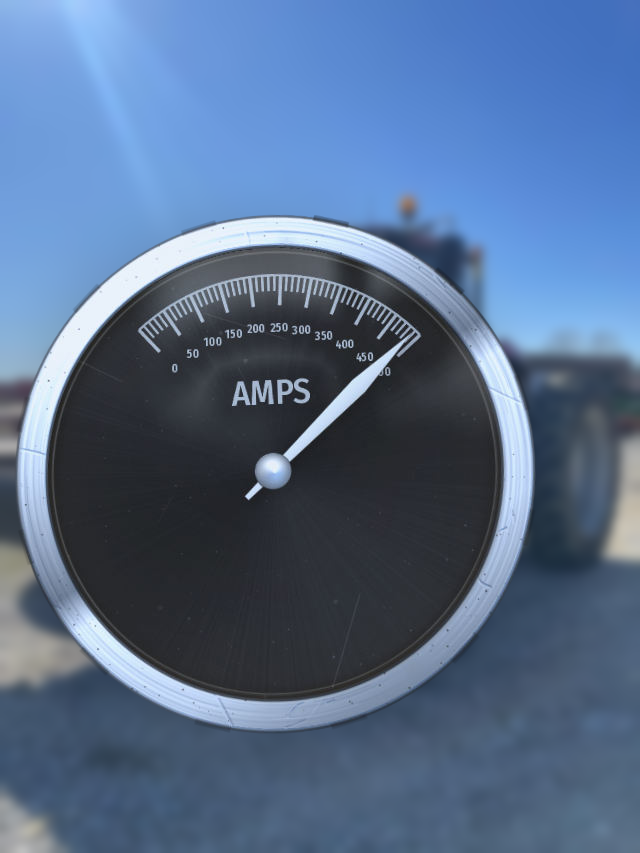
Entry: 490 A
